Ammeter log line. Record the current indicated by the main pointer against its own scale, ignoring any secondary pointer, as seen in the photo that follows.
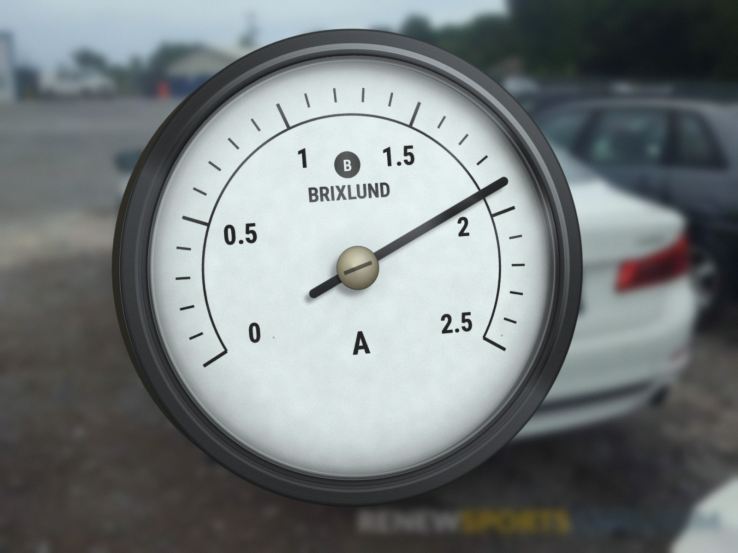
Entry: 1.9 A
